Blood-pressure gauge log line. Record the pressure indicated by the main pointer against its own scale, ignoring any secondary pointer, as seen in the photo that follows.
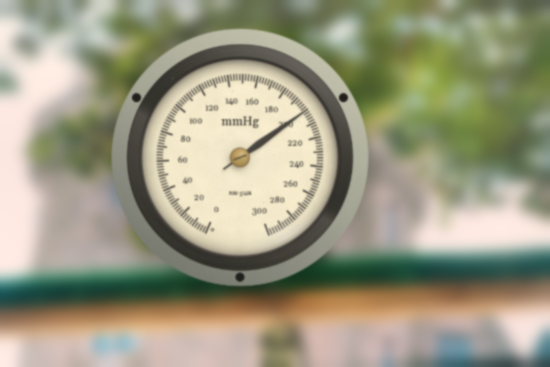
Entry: 200 mmHg
